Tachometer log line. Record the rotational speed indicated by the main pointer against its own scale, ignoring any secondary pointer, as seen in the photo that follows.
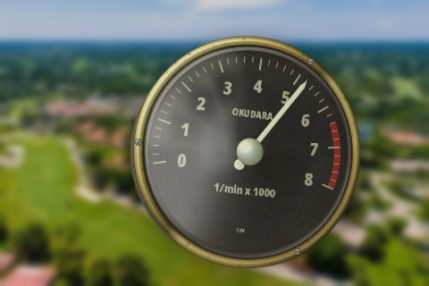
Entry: 5200 rpm
